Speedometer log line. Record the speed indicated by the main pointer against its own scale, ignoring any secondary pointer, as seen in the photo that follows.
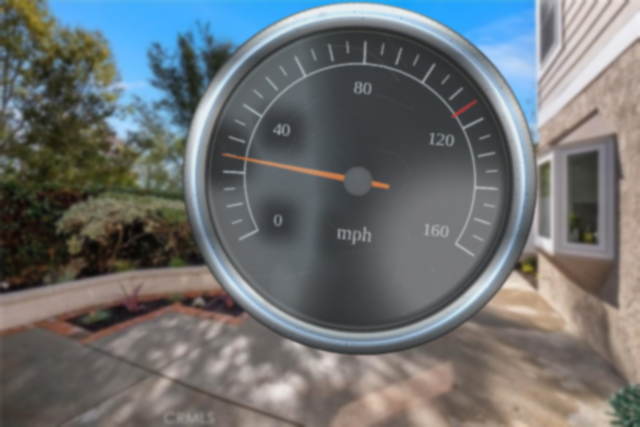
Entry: 25 mph
